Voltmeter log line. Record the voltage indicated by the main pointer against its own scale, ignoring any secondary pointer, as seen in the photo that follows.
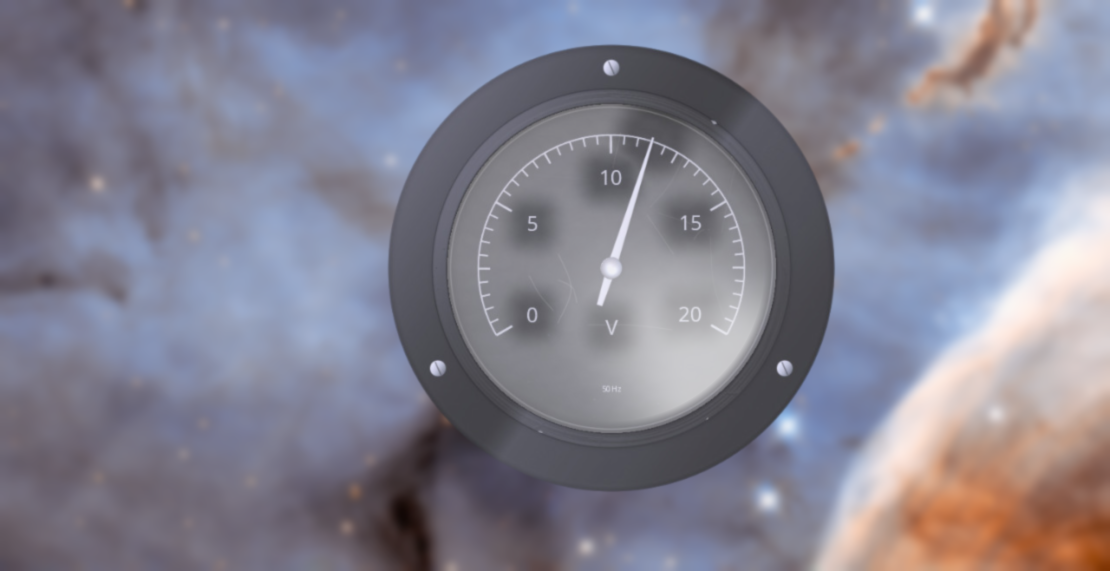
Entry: 11.5 V
